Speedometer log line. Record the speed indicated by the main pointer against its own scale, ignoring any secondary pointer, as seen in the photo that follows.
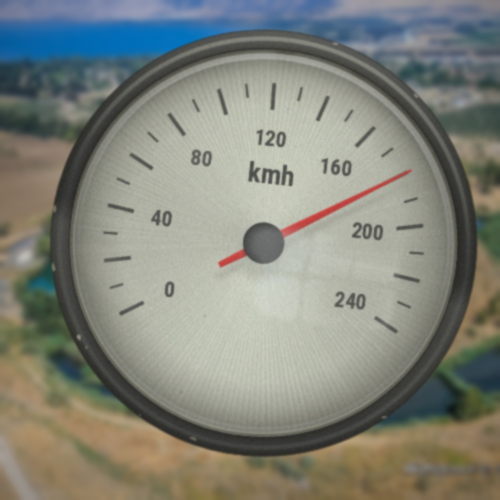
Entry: 180 km/h
